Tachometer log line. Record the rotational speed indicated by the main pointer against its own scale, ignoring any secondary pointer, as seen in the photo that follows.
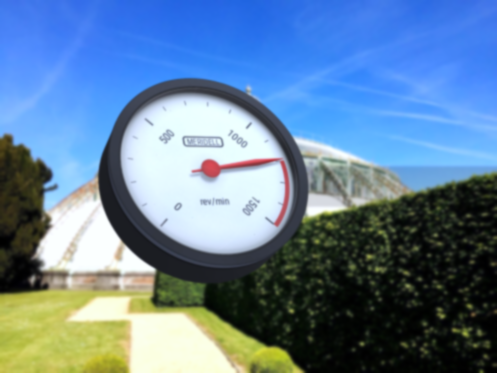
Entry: 1200 rpm
